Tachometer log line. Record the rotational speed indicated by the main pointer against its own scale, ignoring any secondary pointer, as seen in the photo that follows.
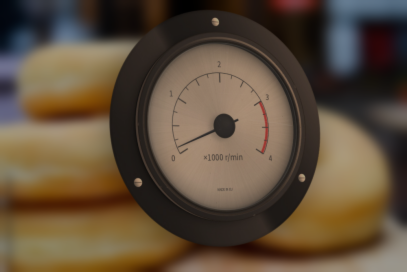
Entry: 125 rpm
